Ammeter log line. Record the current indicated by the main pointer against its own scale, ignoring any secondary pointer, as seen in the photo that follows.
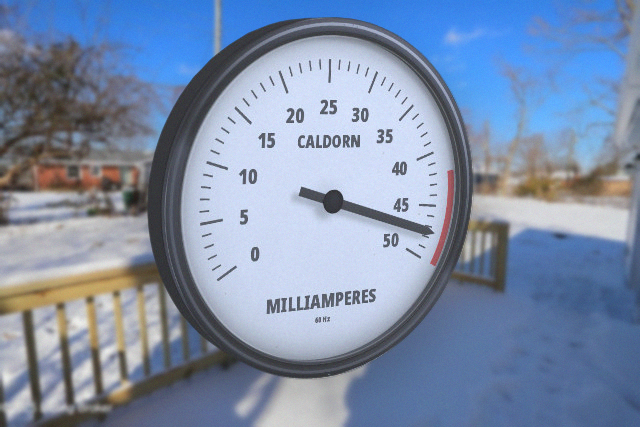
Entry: 47.5 mA
